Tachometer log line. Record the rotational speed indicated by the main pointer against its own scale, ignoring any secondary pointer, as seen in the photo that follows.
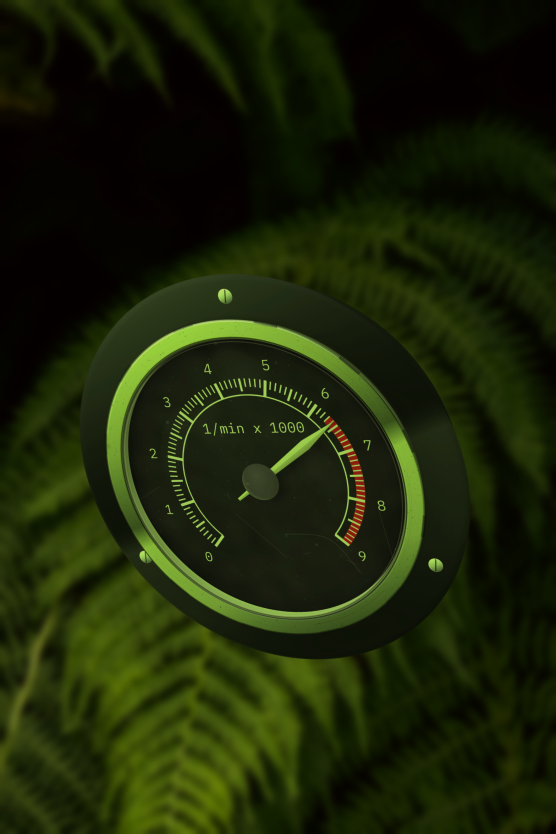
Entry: 6400 rpm
